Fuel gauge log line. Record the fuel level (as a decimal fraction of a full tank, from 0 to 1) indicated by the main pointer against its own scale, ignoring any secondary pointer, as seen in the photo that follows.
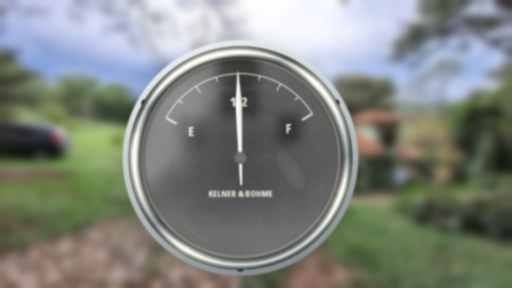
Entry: 0.5
